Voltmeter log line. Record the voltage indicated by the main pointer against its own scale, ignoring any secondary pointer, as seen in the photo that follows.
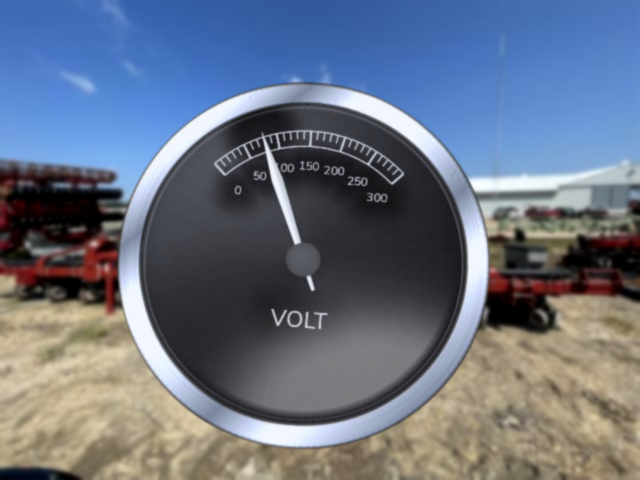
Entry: 80 V
